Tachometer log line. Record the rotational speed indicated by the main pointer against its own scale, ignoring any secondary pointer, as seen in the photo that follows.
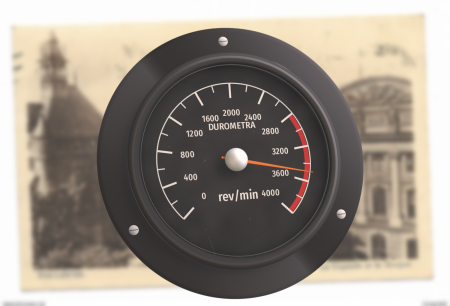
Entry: 3500 rpm
